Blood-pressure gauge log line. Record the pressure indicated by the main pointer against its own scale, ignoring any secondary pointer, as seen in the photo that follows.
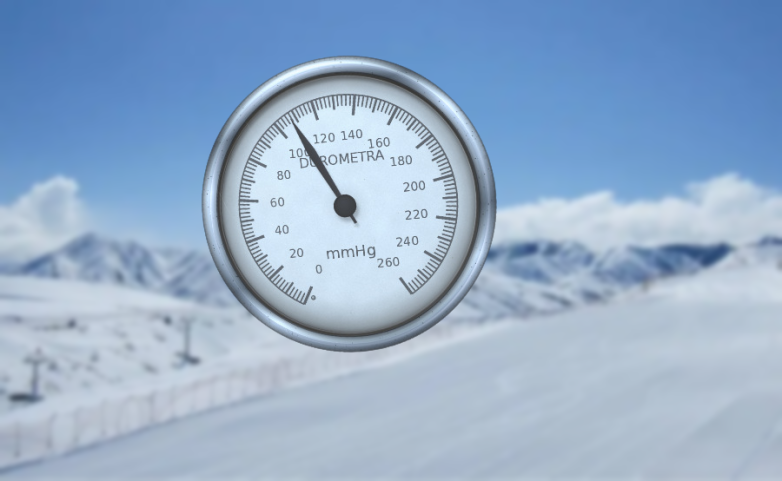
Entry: 108 mmHg
